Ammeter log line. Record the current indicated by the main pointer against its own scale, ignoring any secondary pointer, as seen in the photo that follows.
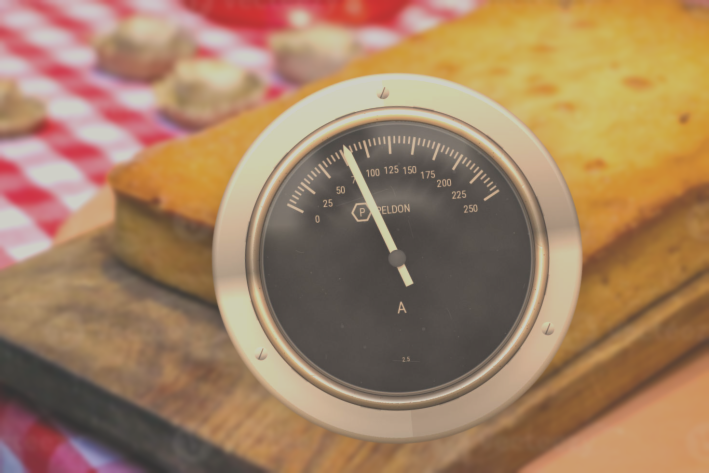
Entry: 80 A
